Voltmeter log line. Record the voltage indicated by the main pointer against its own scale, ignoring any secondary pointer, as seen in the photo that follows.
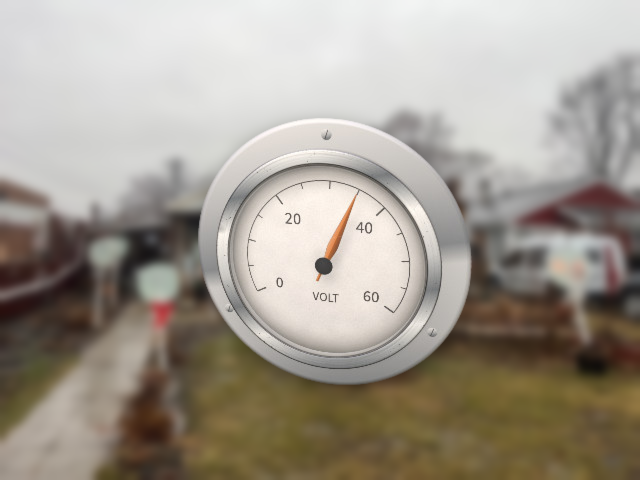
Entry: 35 V
